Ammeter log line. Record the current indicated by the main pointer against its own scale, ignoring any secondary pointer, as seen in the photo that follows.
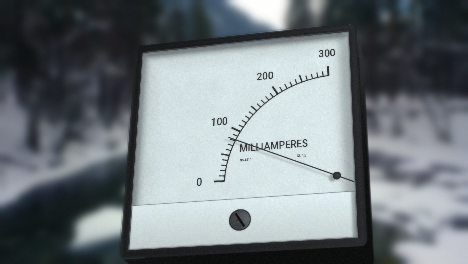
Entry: 80 mA
